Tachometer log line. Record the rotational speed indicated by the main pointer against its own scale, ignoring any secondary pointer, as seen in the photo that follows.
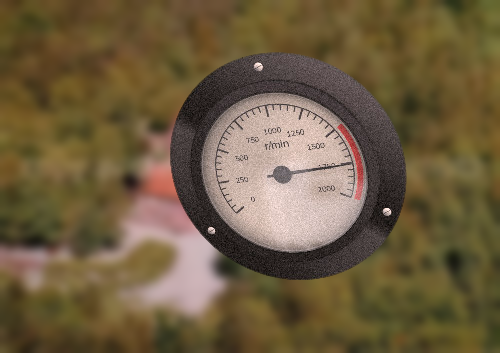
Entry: 1750 rpm
